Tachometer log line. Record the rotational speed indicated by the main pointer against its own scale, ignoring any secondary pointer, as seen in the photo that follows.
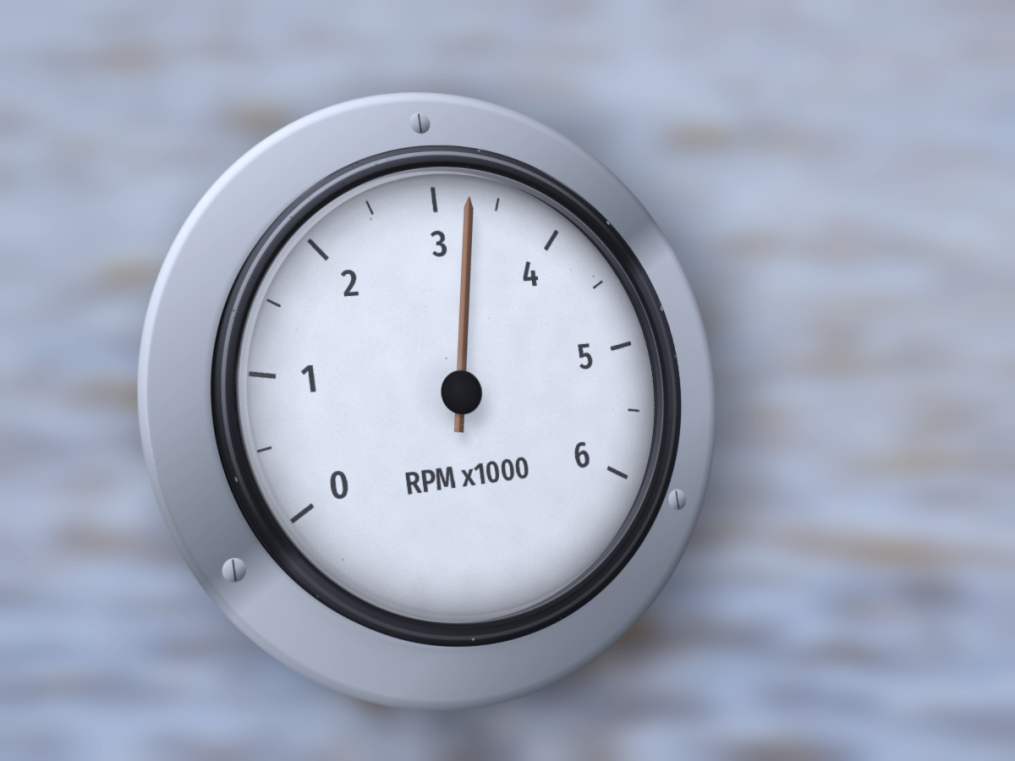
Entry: 3250 rpm
